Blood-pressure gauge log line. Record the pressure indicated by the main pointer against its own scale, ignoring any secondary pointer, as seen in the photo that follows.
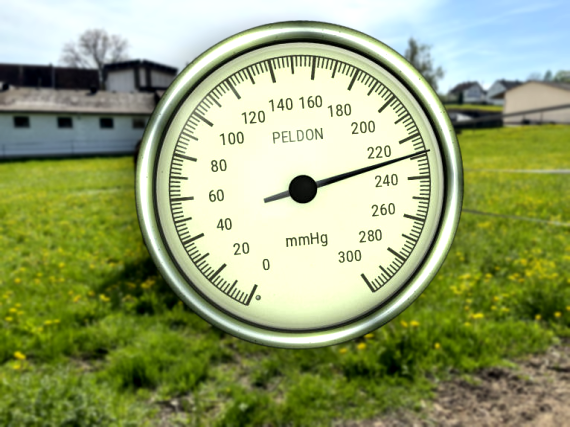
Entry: 228 mmHg
